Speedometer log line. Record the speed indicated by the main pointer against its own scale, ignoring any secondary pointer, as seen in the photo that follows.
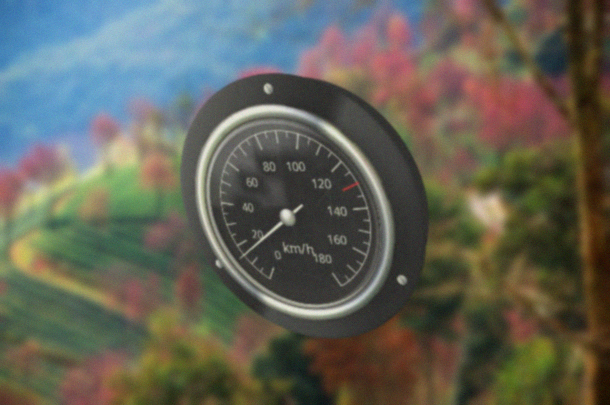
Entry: 15 km/h
